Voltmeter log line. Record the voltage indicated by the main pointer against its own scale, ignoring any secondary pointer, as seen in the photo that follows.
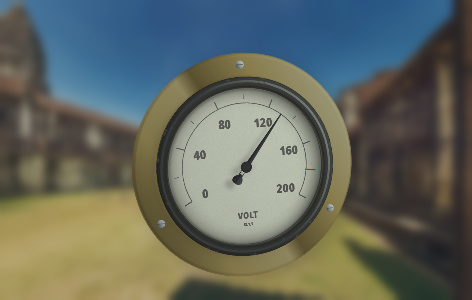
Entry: 130 V
